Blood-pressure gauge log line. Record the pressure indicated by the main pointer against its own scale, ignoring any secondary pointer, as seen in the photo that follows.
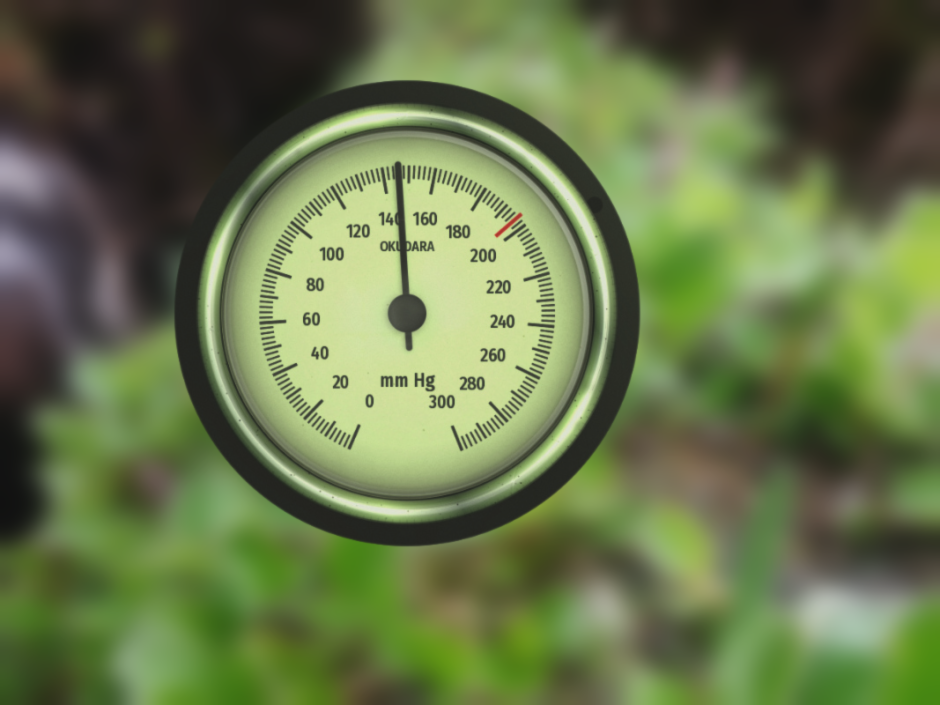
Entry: 146 mmHg
